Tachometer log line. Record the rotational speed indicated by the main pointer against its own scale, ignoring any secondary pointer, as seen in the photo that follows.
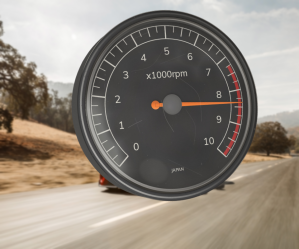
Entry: 8375 rpm
